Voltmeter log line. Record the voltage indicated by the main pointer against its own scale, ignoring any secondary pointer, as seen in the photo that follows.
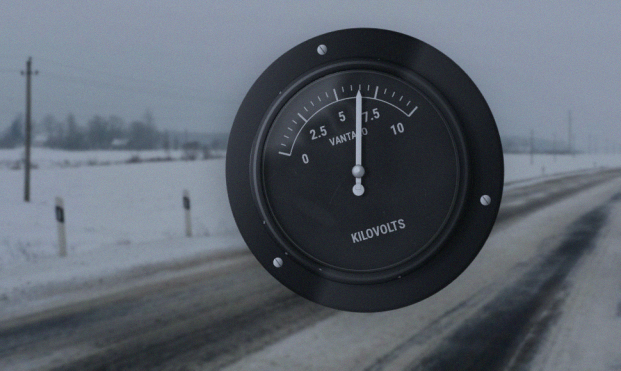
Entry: 6.5 kV
